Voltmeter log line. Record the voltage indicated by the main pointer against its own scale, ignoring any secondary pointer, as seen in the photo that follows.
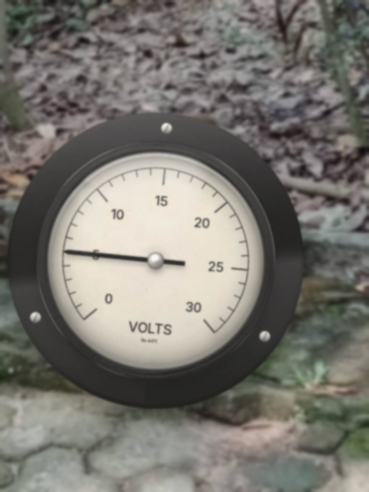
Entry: 5 V
